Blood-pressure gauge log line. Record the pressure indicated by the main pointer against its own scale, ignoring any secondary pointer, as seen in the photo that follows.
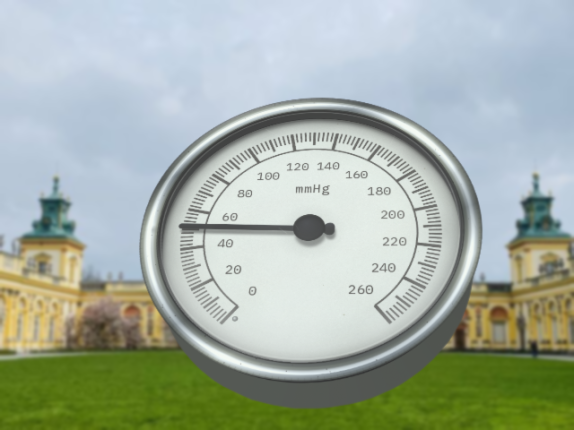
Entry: 50 mmHg
